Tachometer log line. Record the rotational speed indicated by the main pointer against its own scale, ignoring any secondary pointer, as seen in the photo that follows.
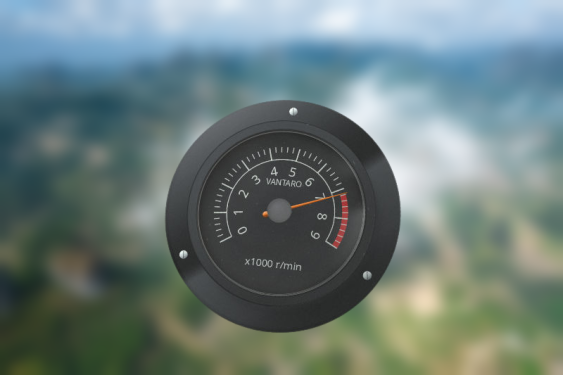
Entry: 7200 rpm
